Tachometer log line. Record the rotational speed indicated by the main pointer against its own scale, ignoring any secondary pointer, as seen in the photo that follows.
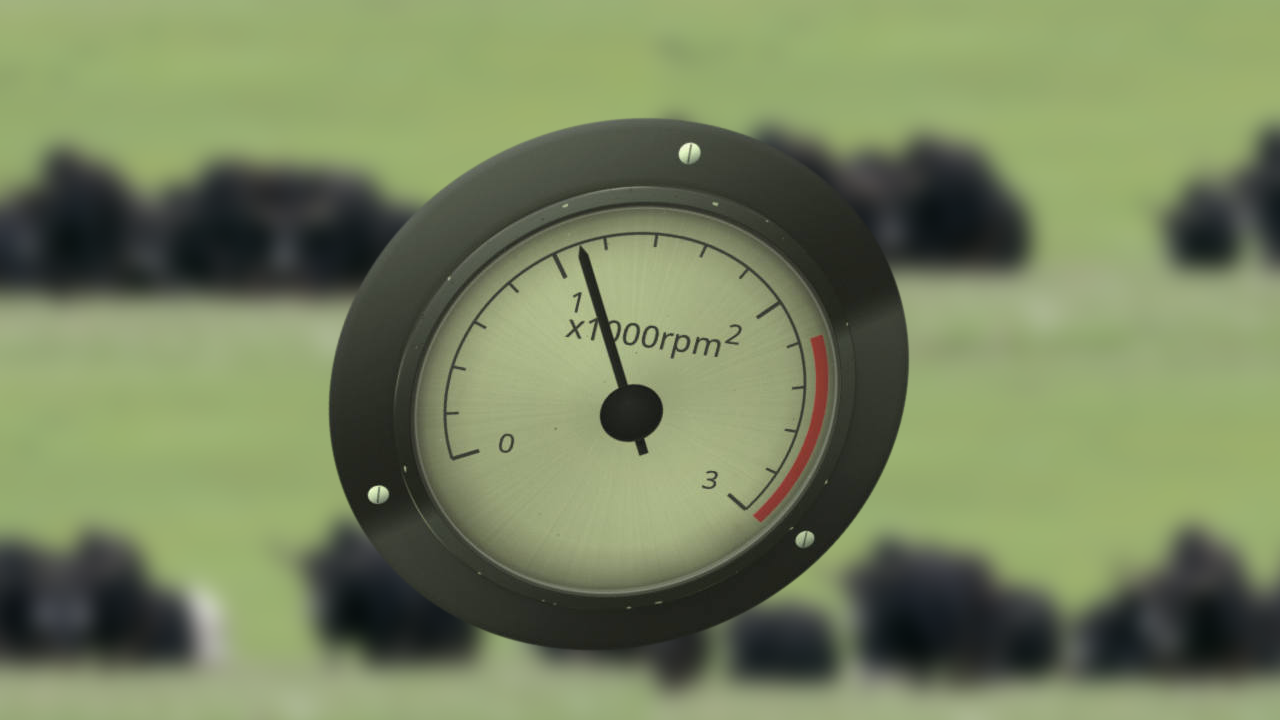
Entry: 1100 rpm
